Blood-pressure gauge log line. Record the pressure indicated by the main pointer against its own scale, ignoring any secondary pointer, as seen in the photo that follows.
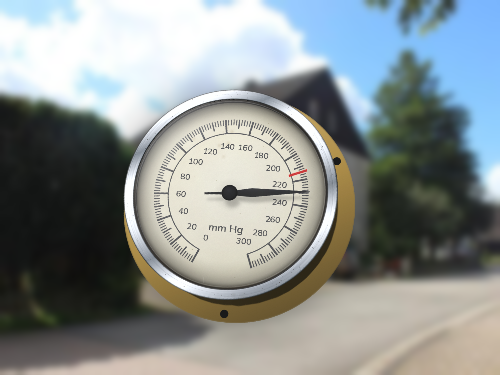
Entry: 230 mmHg
